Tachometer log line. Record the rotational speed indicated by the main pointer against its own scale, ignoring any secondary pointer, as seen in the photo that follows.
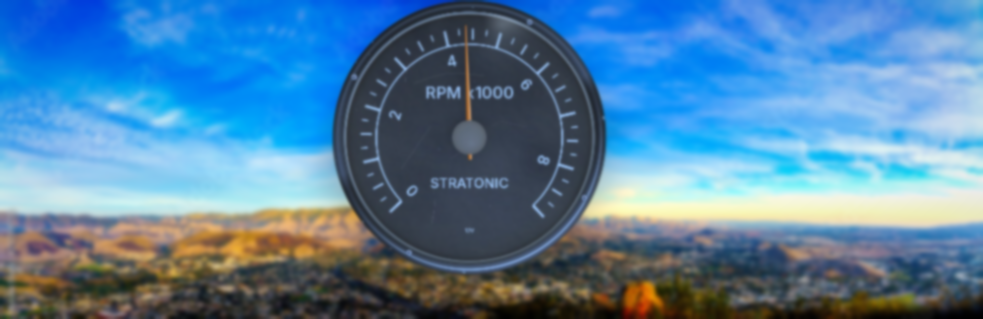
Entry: 4375 rpm
